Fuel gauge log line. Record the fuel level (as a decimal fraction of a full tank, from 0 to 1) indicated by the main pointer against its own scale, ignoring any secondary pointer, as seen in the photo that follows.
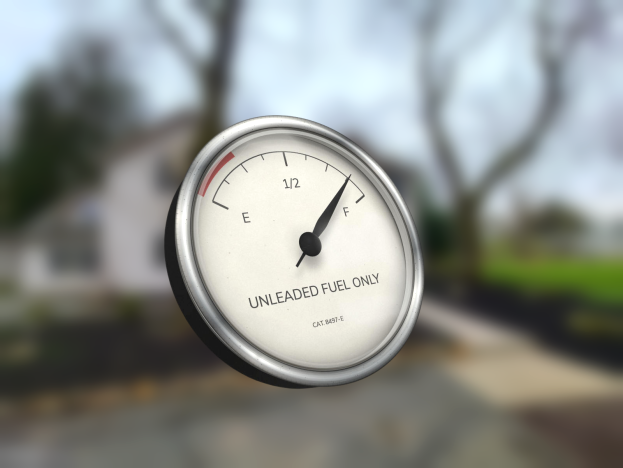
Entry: 0.875
